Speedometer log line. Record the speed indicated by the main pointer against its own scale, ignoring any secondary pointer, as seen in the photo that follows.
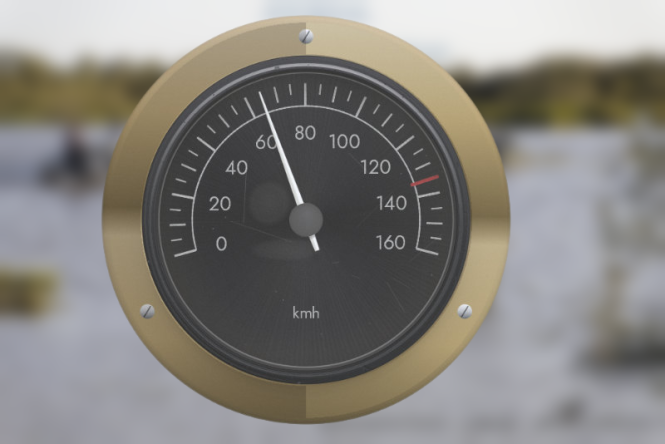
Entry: 65 km/h
